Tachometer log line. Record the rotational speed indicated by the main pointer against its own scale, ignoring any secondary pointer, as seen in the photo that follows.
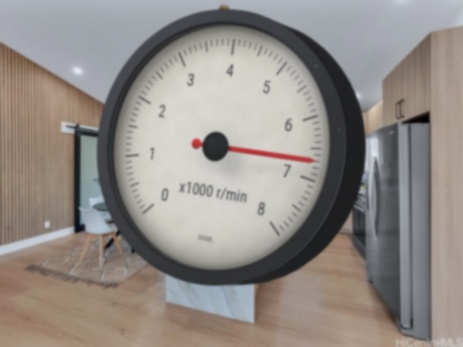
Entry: 6700 rpm
